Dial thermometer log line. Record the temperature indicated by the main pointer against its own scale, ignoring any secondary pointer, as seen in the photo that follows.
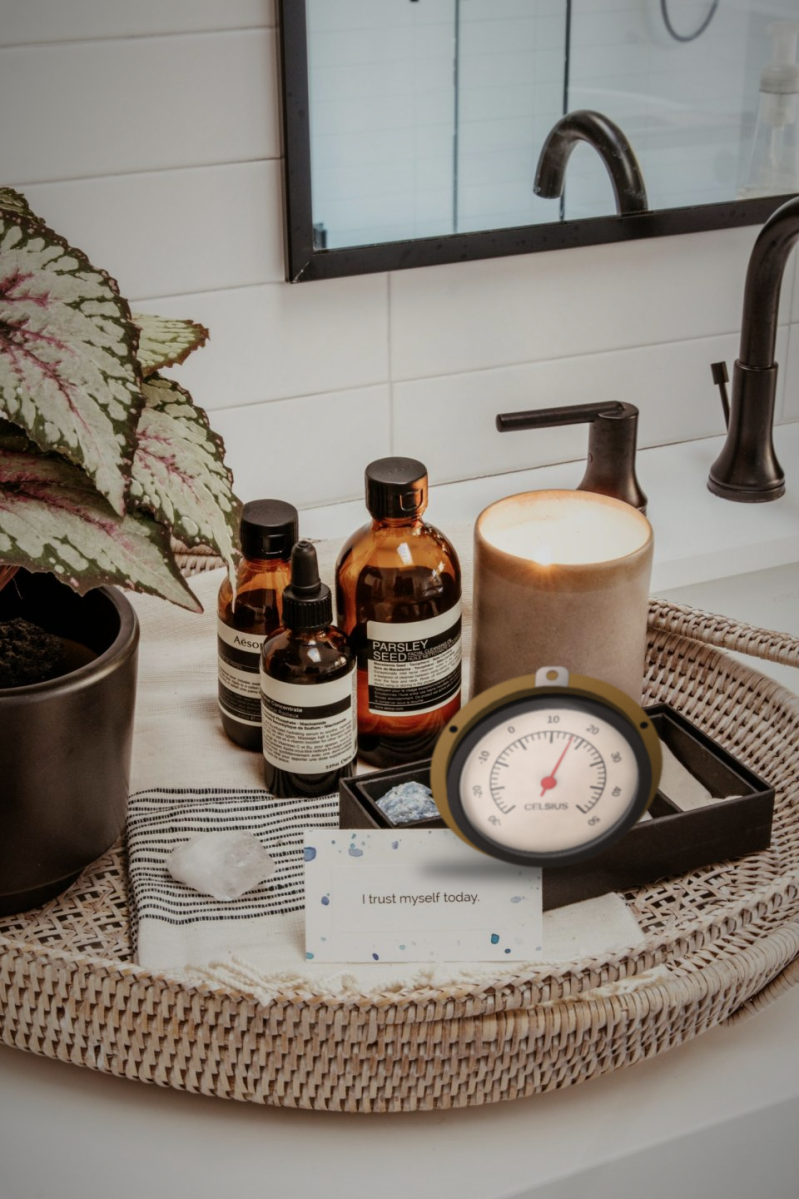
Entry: 16 °C
